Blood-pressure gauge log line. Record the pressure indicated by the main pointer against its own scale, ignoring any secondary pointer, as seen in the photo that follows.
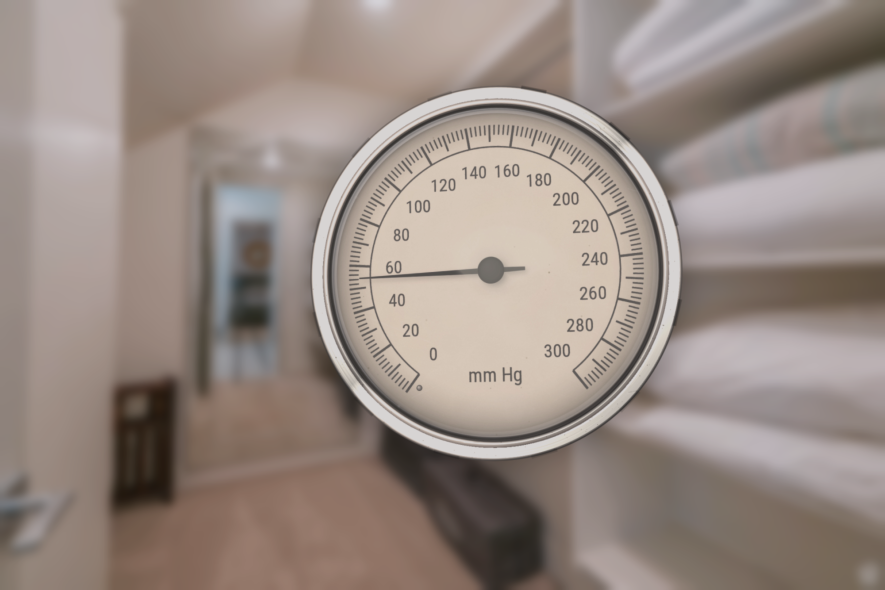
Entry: 54 mmHg
